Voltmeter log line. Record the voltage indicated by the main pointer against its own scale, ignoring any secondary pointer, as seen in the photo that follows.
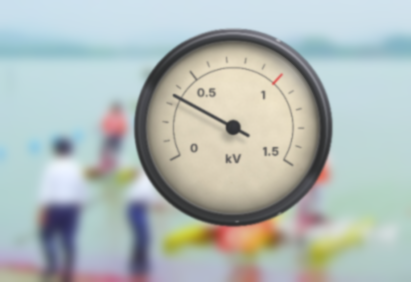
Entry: 0.35 kV
